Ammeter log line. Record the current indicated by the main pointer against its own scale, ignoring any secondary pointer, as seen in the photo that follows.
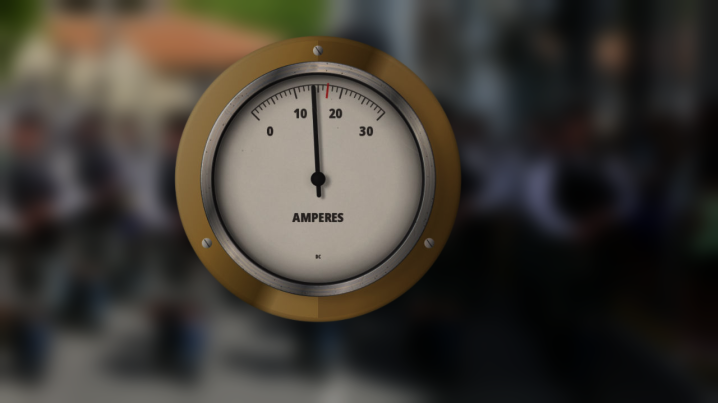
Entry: 14 A
